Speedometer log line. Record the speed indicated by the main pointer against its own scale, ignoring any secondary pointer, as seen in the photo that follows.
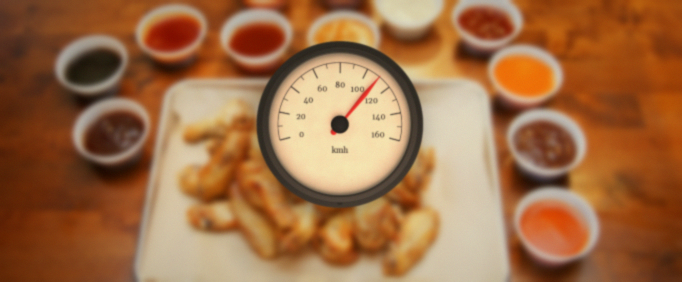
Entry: 110 km/h
